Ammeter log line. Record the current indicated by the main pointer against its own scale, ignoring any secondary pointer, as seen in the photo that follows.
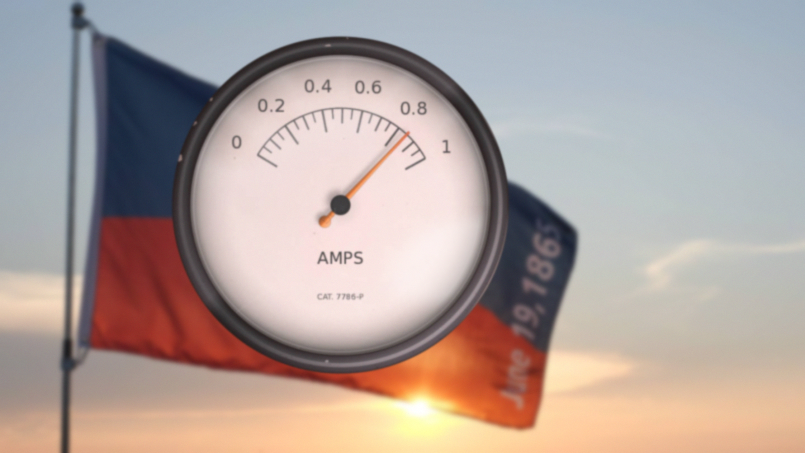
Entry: 0.85 A
